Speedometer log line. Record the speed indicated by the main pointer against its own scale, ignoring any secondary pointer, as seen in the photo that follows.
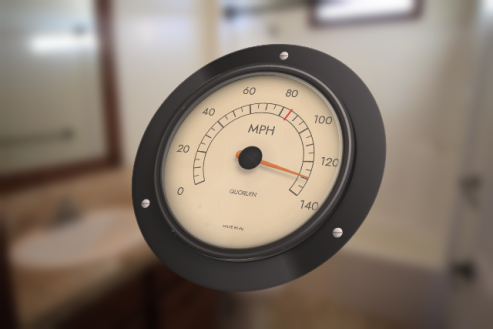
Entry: 130 mph
